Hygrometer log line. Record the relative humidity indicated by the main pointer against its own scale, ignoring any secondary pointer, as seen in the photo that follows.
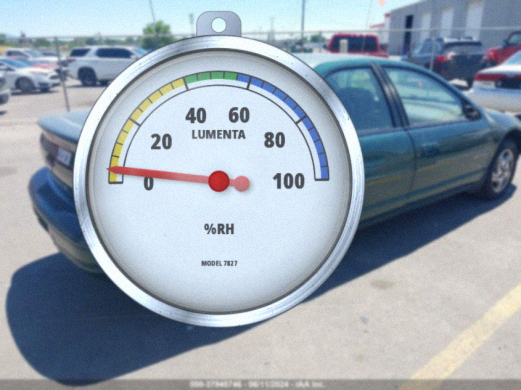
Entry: 4 %
